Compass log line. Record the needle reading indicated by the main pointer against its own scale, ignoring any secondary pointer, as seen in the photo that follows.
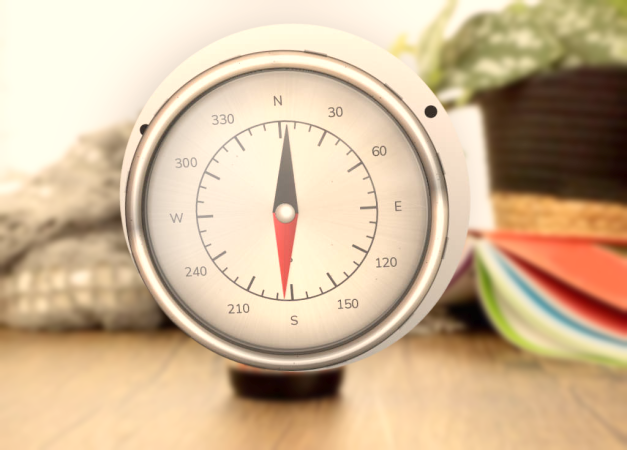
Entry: 185 °
